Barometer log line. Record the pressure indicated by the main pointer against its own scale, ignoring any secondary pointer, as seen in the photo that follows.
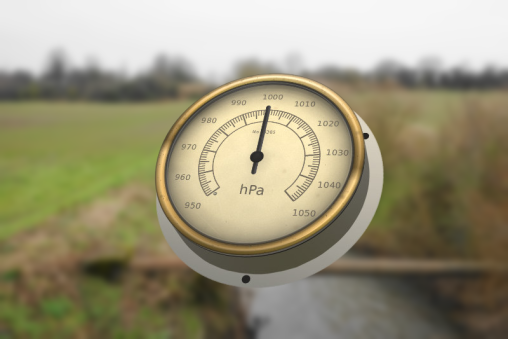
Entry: 1000 hPa
